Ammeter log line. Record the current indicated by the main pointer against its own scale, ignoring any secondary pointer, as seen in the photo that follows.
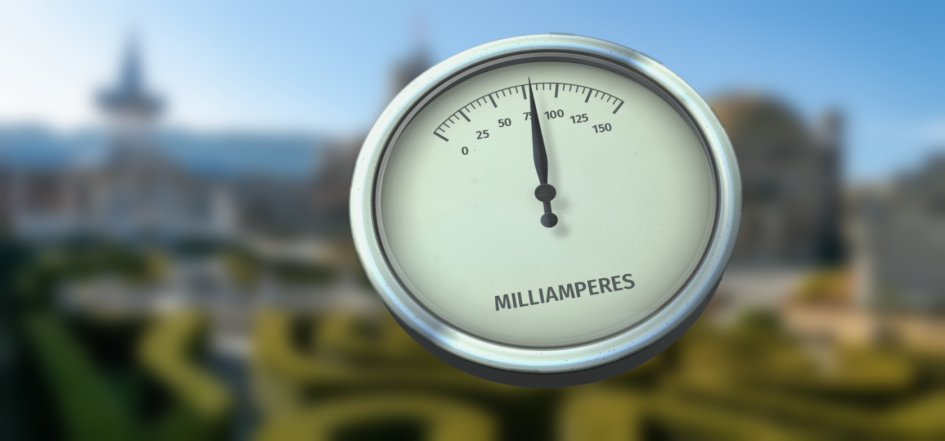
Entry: 80 mA
